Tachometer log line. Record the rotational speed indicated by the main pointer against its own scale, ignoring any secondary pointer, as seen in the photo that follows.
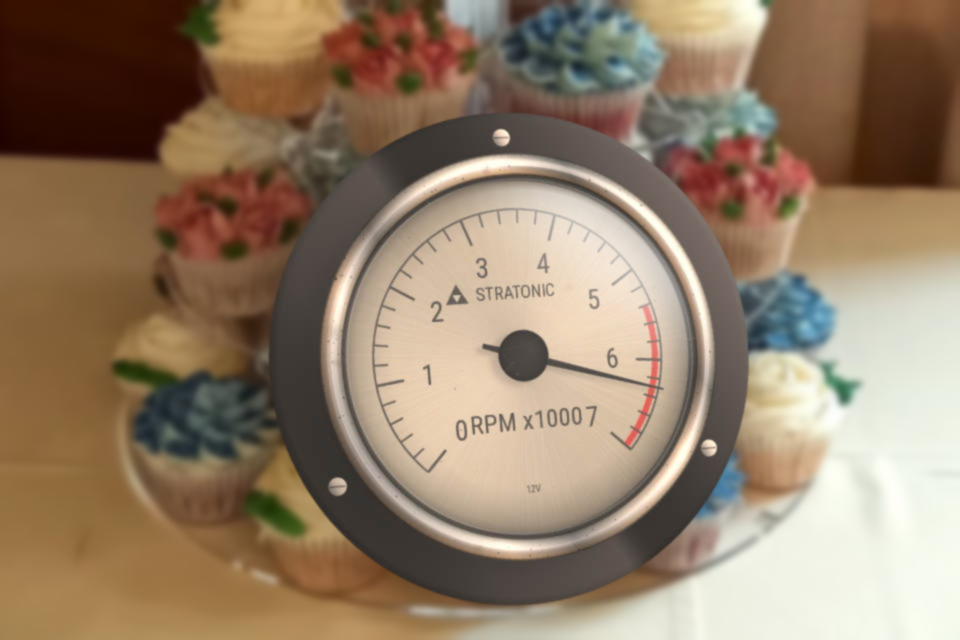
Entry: 6300 rpm
